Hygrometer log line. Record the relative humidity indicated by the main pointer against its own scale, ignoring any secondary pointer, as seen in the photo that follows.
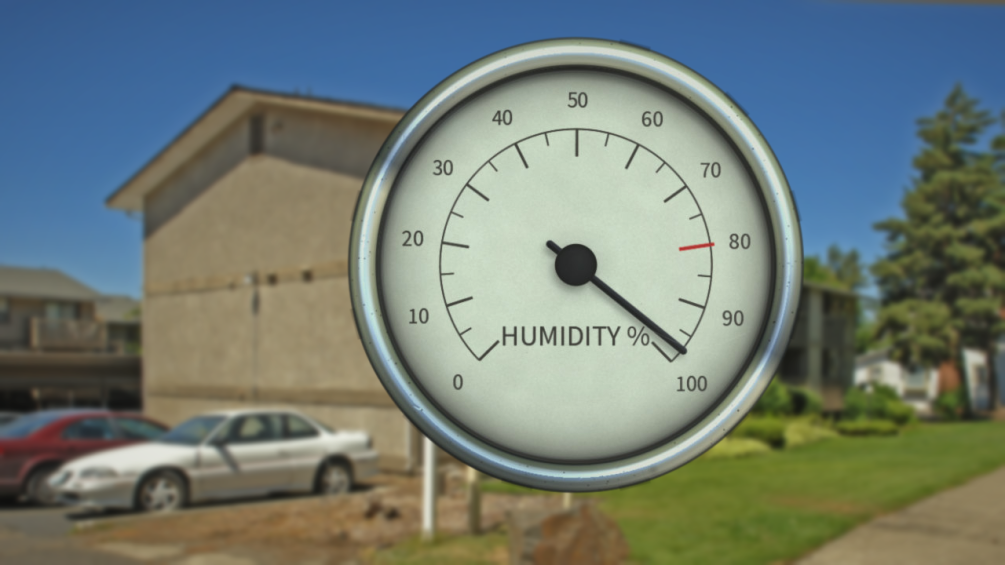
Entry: 97.5 %
